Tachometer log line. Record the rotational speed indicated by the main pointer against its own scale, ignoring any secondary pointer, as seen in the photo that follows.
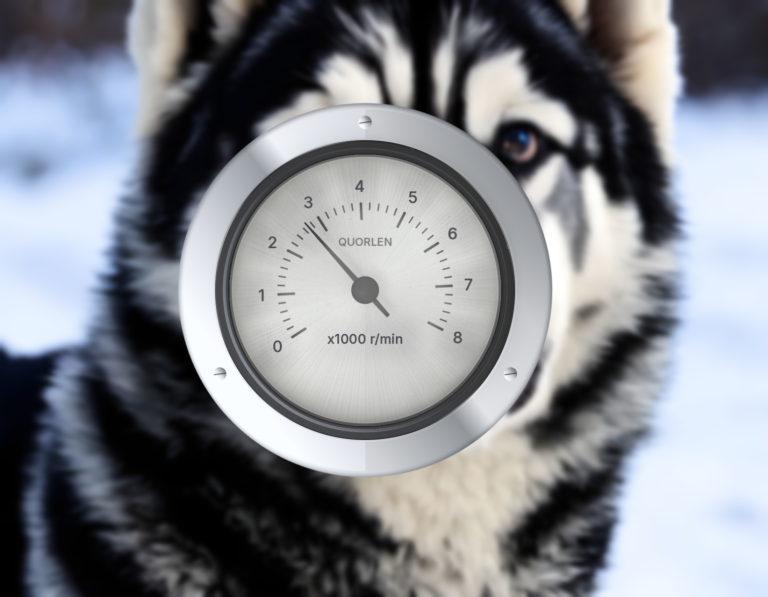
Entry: 2700 rpm
